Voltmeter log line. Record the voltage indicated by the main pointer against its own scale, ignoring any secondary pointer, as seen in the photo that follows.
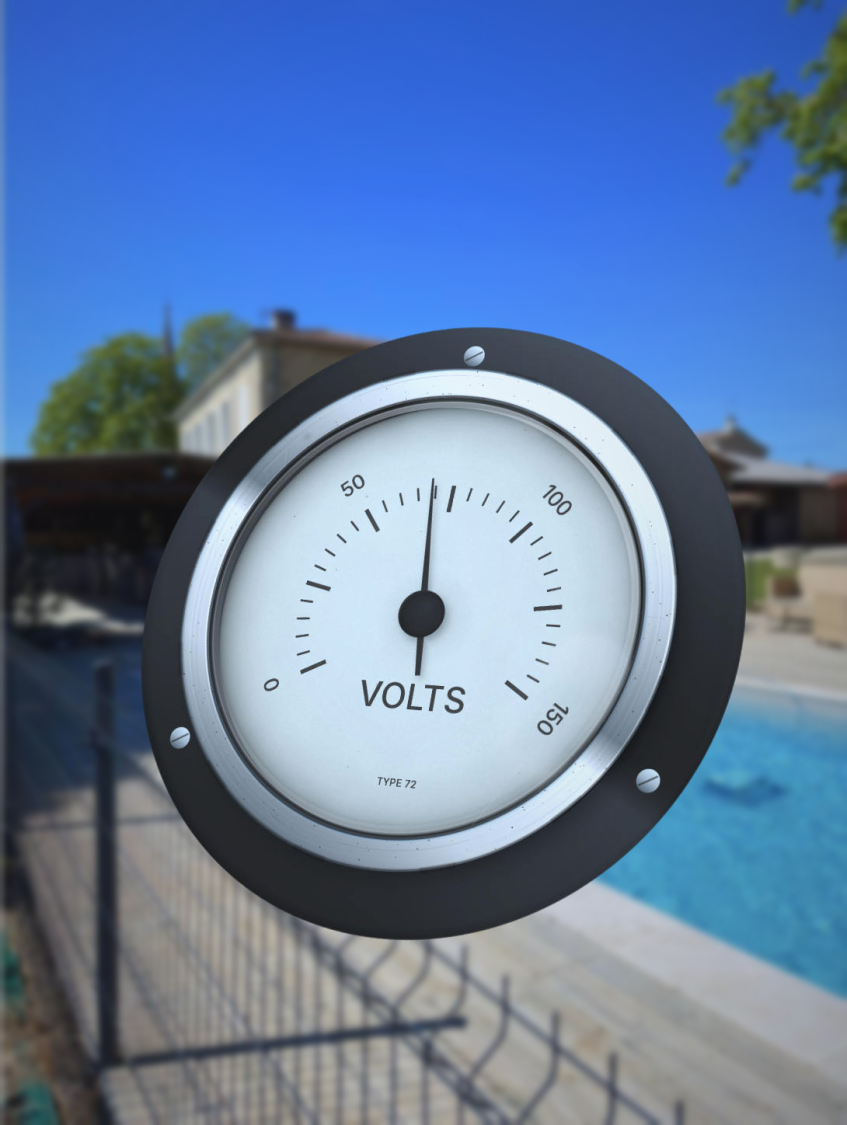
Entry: 70 V
